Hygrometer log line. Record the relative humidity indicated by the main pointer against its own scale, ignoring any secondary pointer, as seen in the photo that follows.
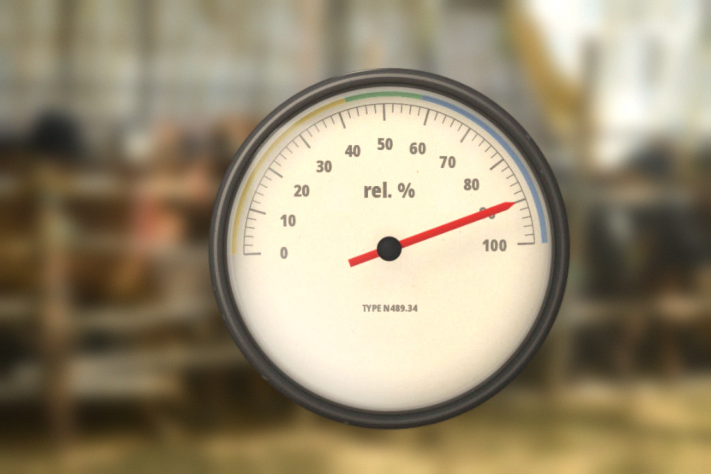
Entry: 90 %
